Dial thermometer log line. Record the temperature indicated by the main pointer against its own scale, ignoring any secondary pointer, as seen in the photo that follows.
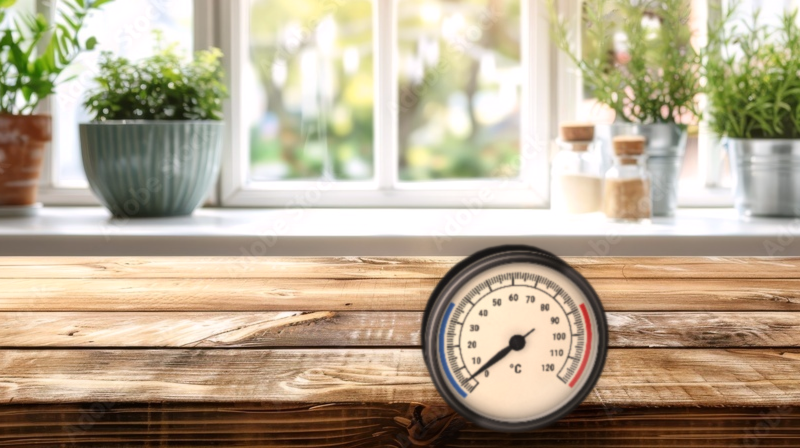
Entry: 5 °C
